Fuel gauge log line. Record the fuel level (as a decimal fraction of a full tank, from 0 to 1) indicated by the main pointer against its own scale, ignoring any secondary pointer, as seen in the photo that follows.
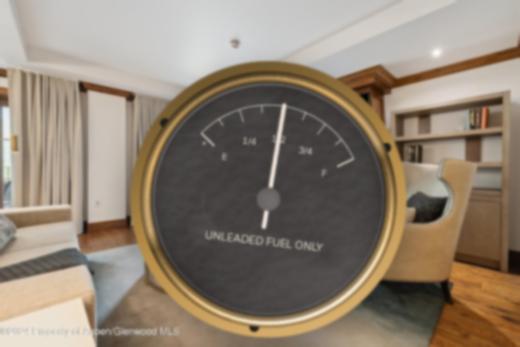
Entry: 0.5
